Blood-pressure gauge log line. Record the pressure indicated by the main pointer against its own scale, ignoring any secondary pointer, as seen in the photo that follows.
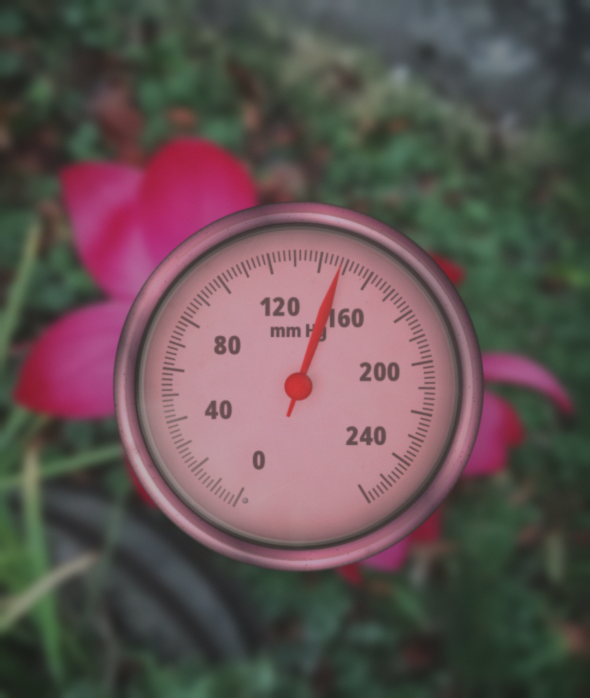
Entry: 148 mmHg
